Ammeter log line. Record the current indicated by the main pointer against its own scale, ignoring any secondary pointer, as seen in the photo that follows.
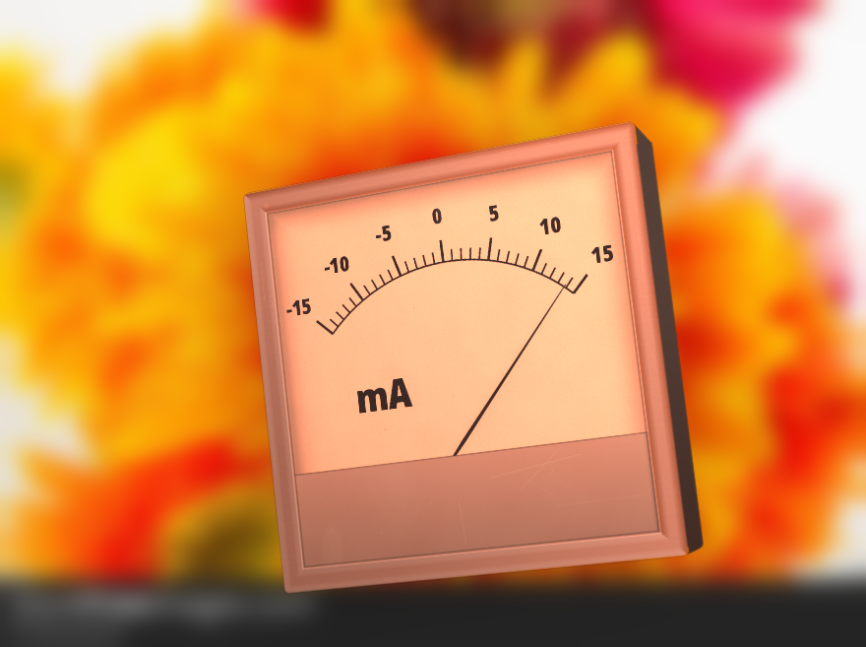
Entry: 14 mA
